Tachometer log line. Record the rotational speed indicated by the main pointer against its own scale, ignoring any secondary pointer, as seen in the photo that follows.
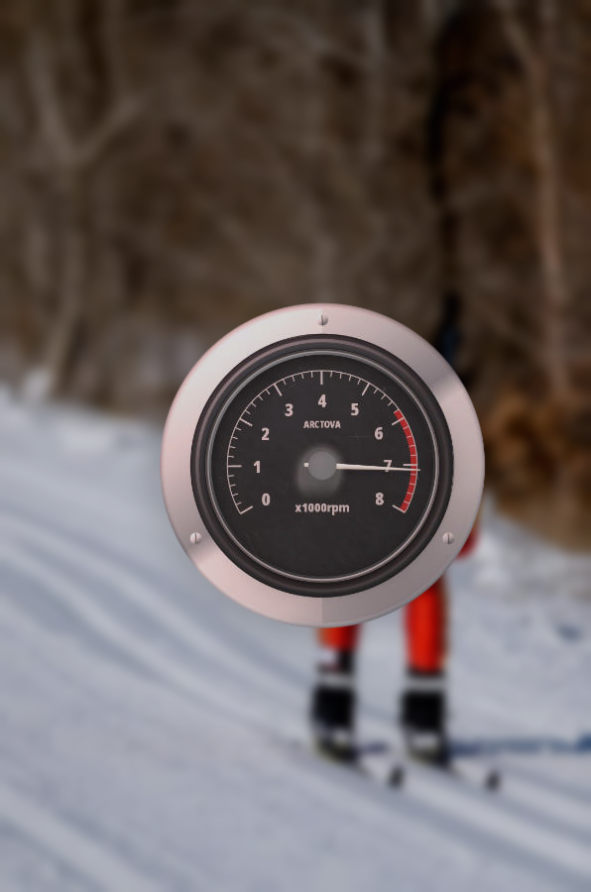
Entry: 7100 rpm
